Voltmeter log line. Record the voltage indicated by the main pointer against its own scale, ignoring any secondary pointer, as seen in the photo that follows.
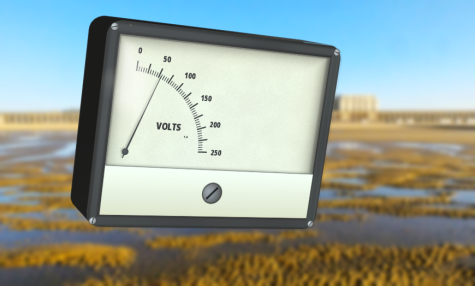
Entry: 50 V
